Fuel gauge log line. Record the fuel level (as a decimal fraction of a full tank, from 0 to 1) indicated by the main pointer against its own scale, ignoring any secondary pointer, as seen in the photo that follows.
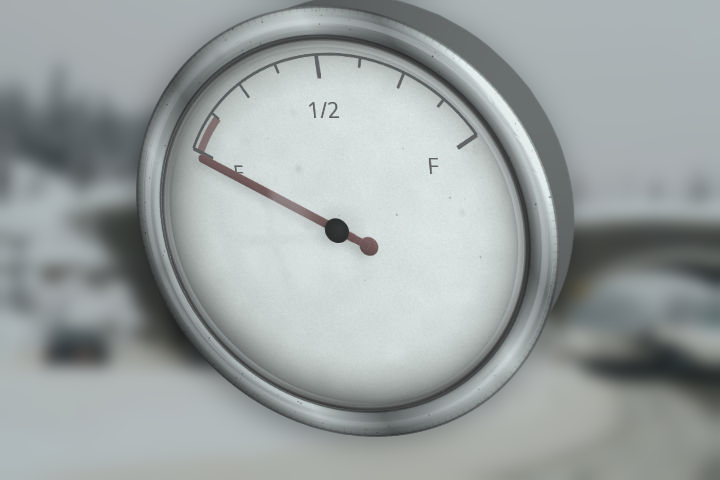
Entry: 0
